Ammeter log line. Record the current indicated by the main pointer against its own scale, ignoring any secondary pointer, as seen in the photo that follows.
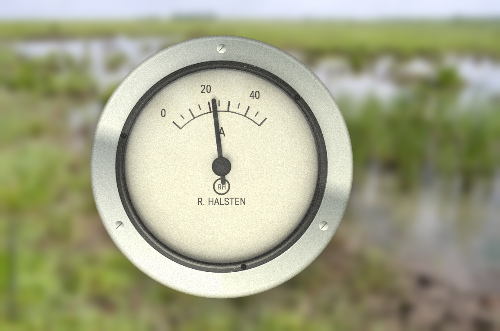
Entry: 22.5 A
